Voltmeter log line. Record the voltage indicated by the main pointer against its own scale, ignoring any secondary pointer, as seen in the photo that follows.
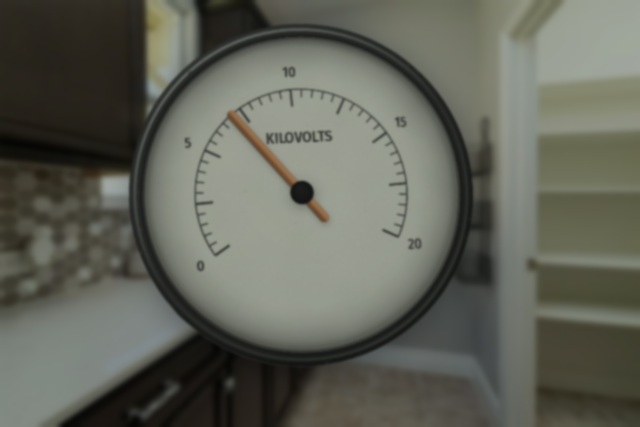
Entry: 7 kV
